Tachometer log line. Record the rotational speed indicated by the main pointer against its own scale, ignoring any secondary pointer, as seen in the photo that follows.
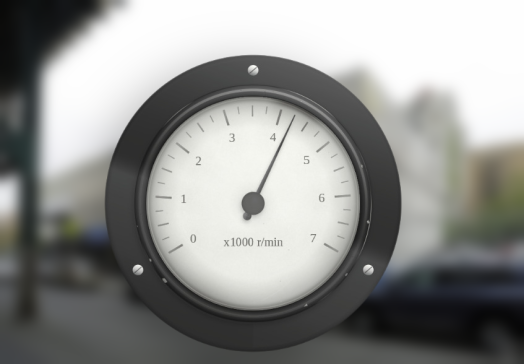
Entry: 4250 rpm
